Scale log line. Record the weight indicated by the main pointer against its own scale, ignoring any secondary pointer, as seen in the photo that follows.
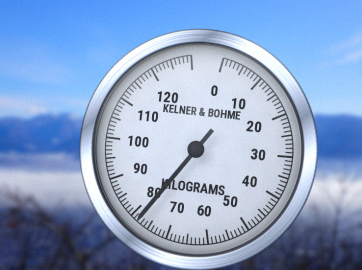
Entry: 78 kg
